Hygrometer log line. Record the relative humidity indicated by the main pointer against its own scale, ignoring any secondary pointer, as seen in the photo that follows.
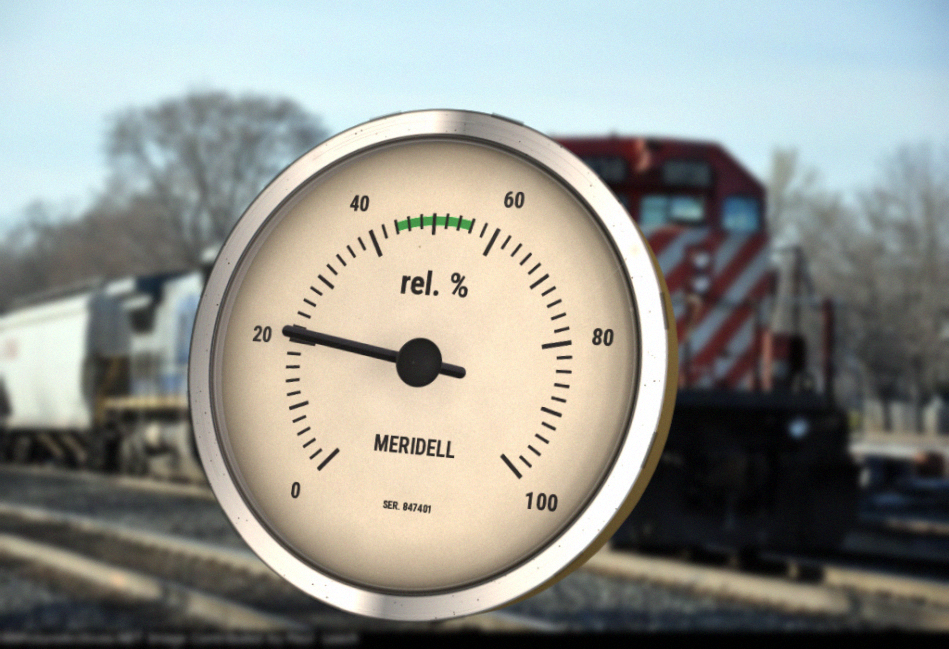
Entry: 21 %
